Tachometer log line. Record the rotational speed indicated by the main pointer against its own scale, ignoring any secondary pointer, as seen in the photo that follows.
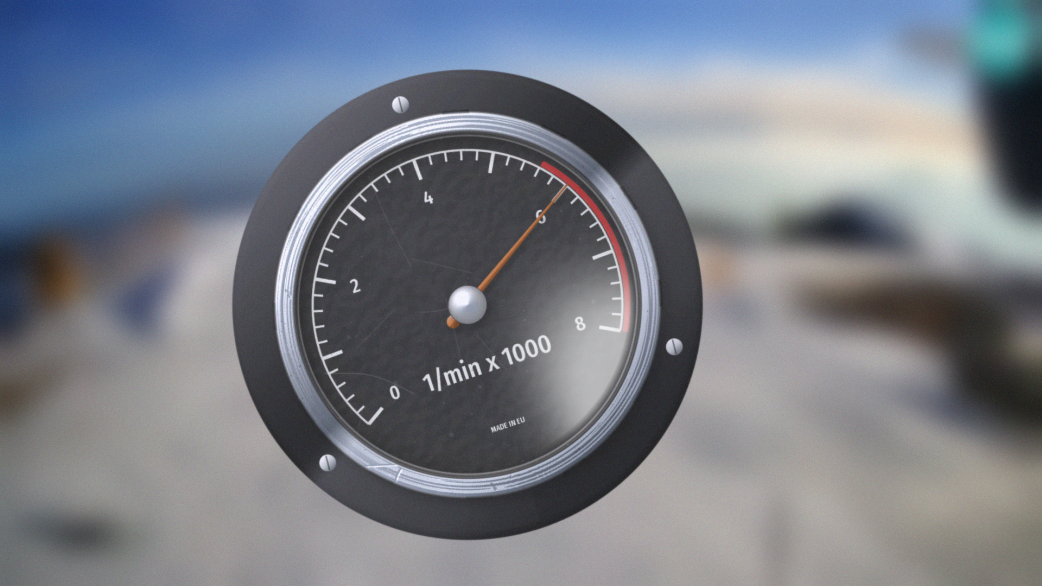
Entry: 6000 rpm
